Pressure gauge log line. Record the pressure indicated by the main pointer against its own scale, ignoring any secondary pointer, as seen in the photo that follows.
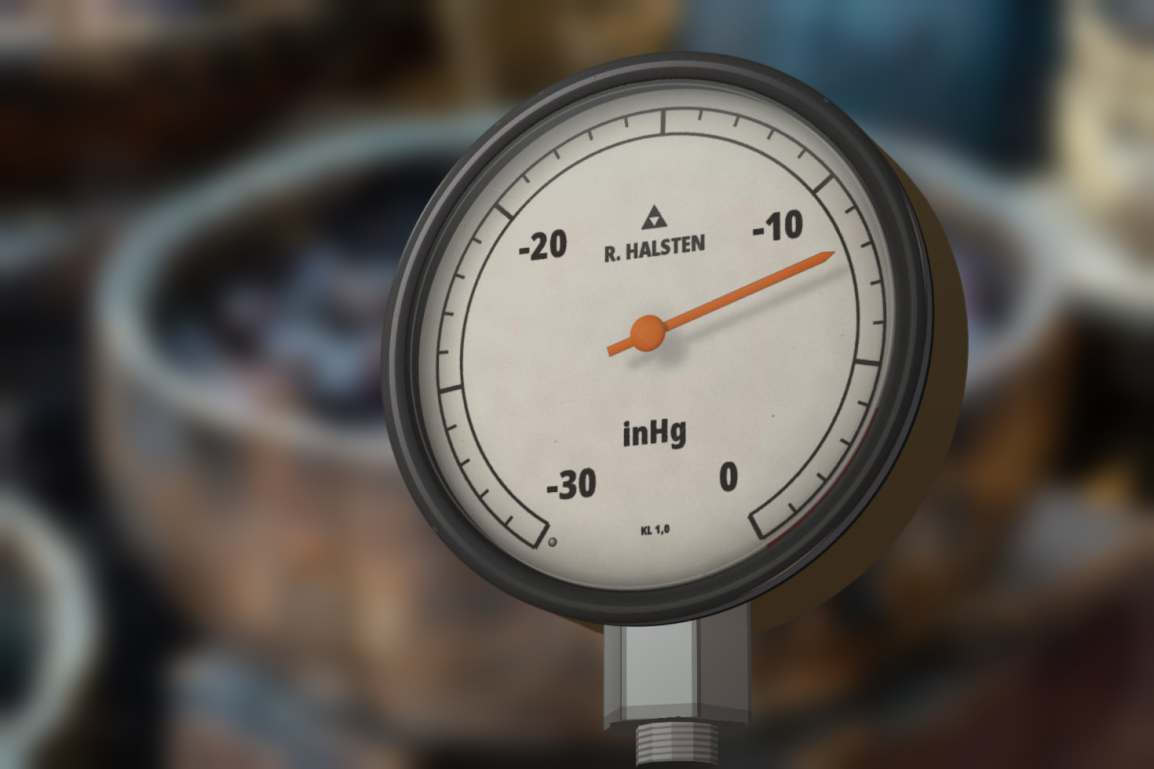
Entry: -8 inHg
